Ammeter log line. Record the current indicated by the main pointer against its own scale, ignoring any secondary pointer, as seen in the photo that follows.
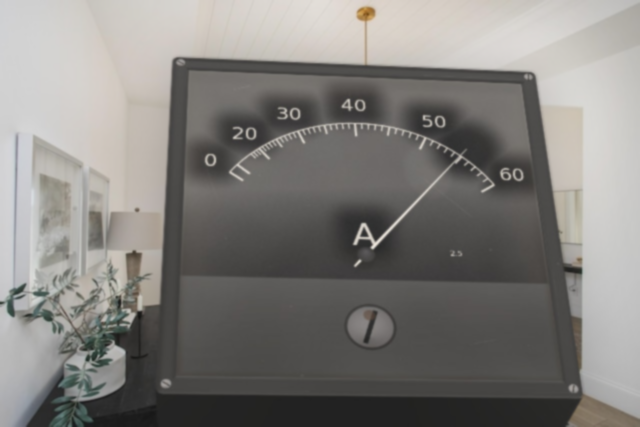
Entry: 55 A
